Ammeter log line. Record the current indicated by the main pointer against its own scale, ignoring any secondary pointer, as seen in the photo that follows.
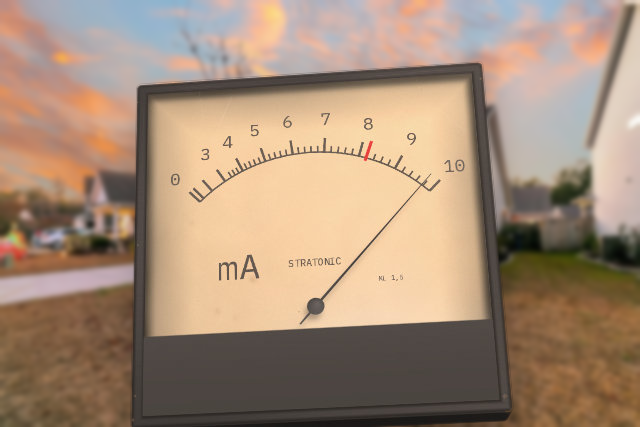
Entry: 9.8 mA
